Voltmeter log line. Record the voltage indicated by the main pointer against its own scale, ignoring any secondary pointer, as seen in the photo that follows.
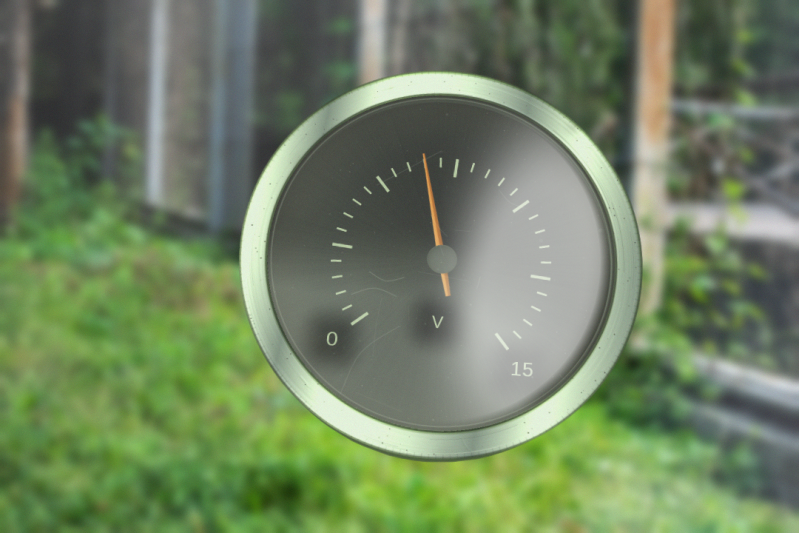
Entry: 6.5 V
